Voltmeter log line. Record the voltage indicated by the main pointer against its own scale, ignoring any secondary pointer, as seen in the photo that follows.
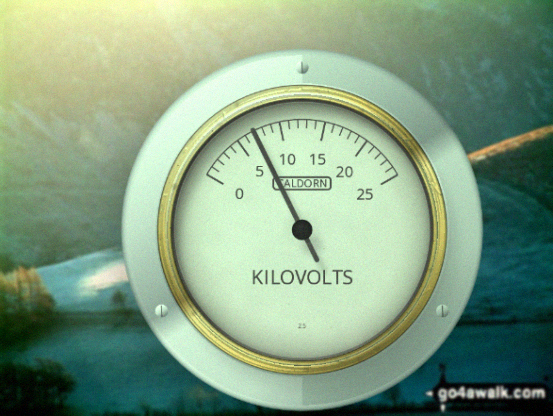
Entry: 7 kV
